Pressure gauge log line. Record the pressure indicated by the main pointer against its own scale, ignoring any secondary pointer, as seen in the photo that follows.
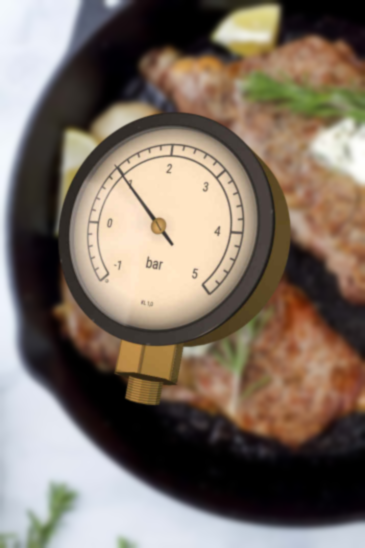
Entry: 1 bar
